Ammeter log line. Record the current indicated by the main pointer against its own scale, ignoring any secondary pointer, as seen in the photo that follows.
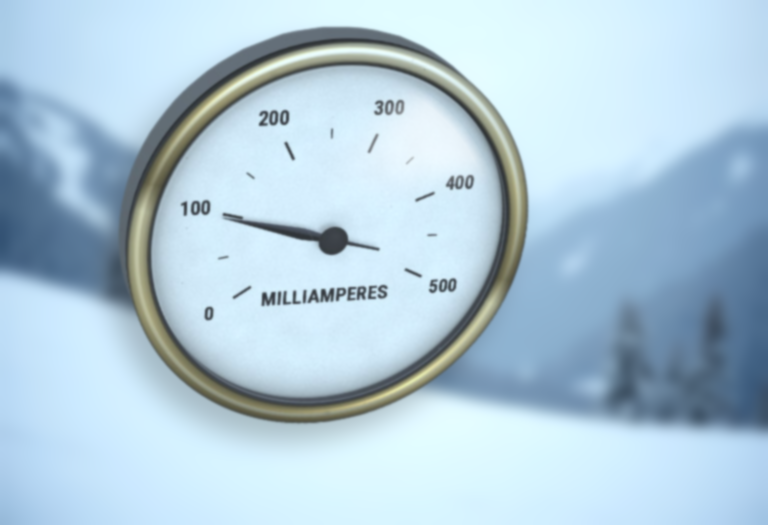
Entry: 100 mA
